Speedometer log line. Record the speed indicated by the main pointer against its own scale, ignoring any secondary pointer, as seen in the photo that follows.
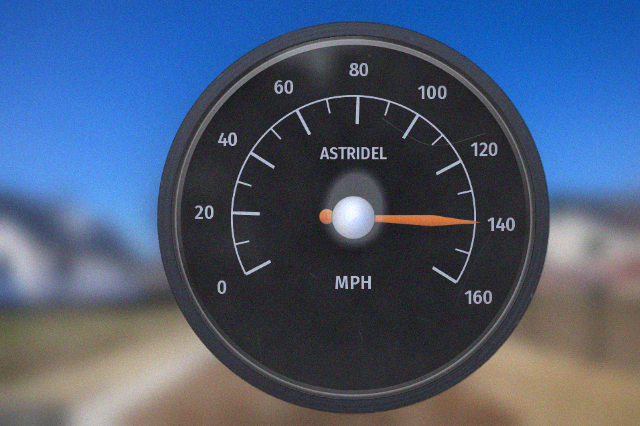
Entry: 140 mph
